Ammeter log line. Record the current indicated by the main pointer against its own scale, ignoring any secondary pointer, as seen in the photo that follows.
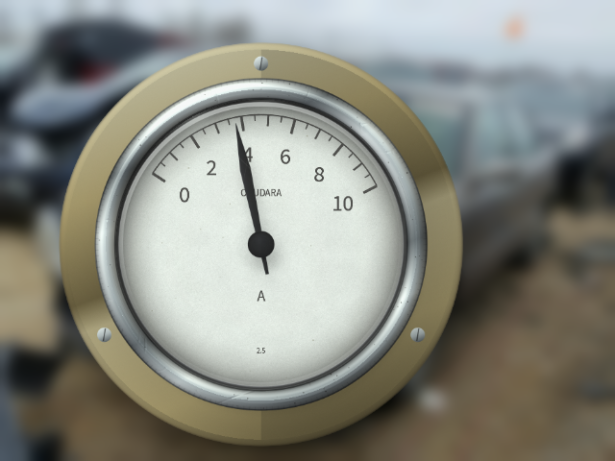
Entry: 3.75 A
